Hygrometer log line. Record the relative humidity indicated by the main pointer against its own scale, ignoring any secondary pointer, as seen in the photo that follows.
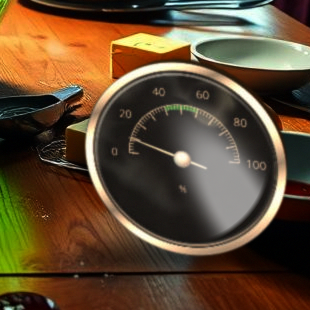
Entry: 10 %
